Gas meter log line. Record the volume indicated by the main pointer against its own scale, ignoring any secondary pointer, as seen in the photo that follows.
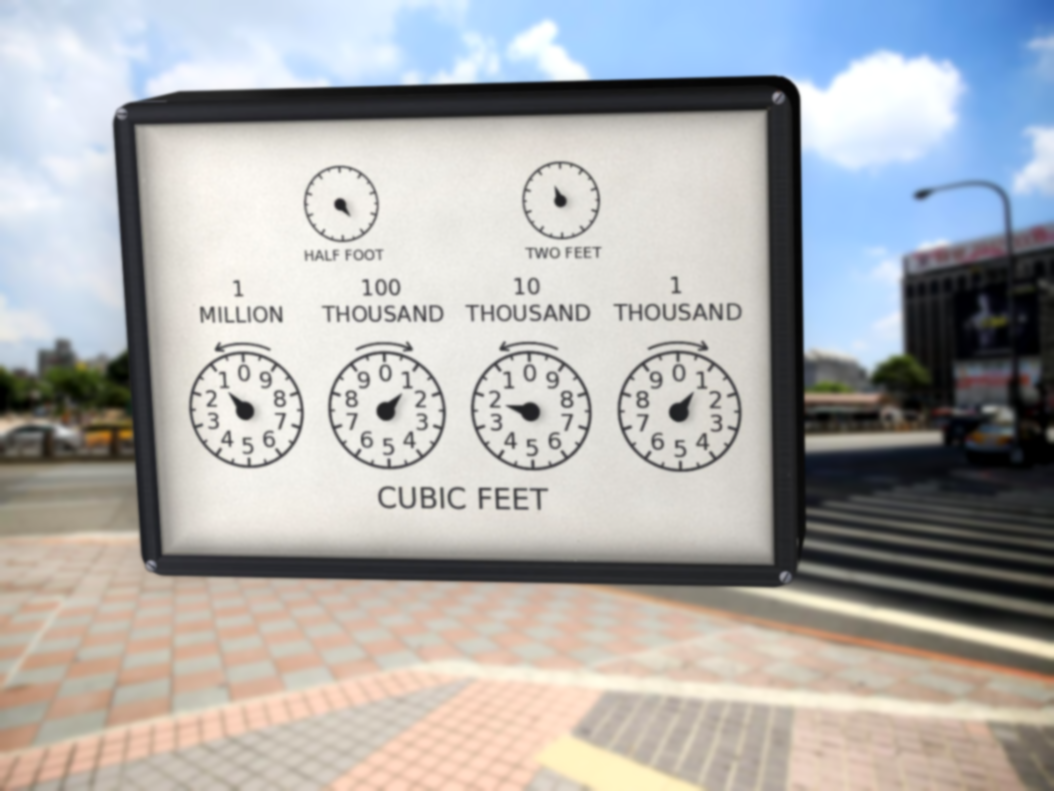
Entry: 112100 ft³
